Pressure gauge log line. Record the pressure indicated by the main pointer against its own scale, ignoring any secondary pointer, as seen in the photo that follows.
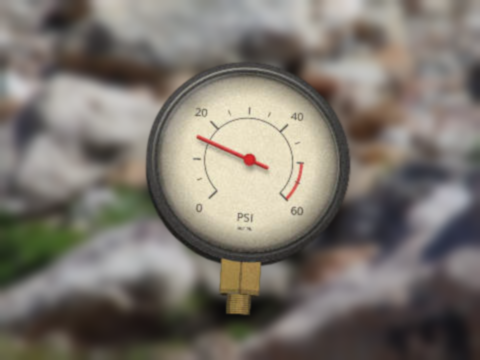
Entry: 15 psi
